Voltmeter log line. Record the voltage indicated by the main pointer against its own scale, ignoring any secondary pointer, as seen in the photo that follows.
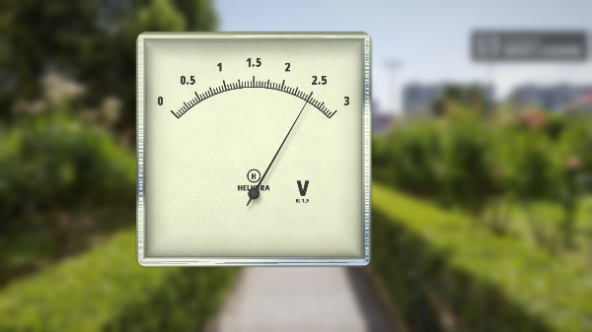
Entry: 2.5 V
